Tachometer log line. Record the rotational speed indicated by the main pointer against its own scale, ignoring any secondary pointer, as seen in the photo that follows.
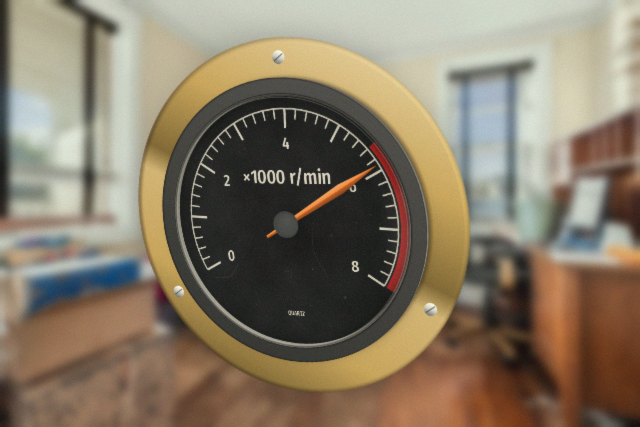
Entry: 5900 rpm
